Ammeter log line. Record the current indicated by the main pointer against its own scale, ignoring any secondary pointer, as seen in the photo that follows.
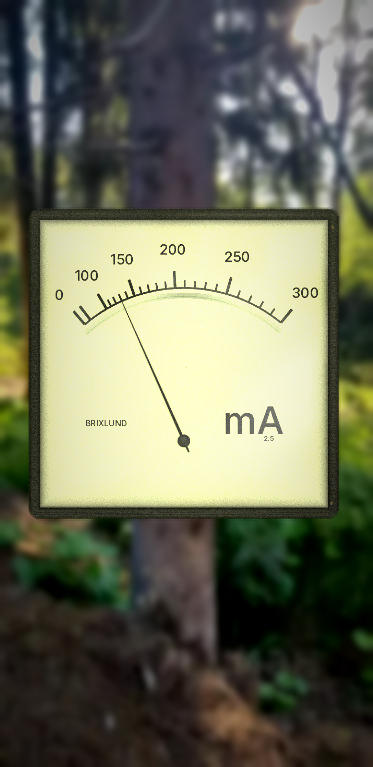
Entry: 130 mA
